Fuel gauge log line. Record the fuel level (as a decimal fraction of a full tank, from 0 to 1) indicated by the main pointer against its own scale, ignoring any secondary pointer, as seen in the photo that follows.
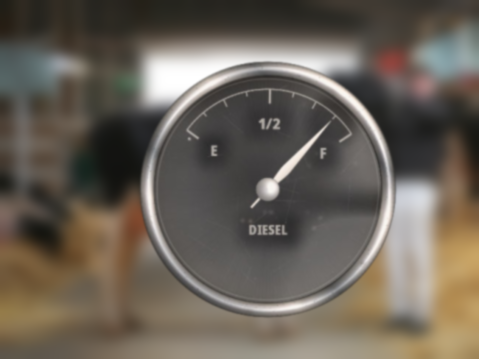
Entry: 0.875
